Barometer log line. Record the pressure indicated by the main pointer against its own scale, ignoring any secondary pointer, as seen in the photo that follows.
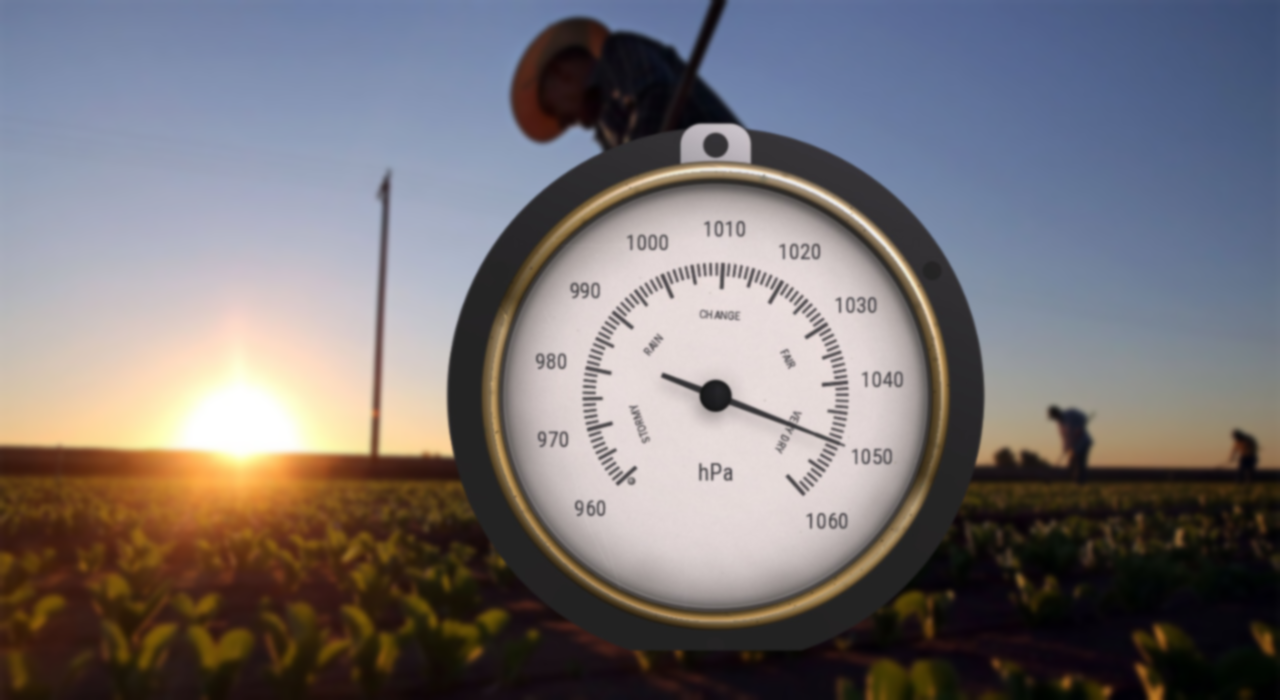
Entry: 1050 hPa
